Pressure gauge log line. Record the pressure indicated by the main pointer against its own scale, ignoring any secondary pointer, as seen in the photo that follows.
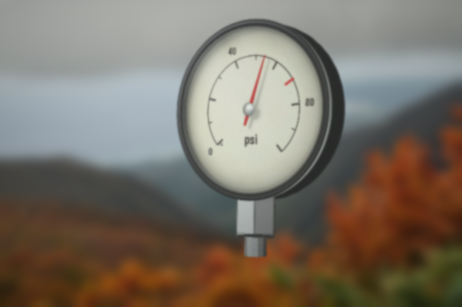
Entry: 55 psi
